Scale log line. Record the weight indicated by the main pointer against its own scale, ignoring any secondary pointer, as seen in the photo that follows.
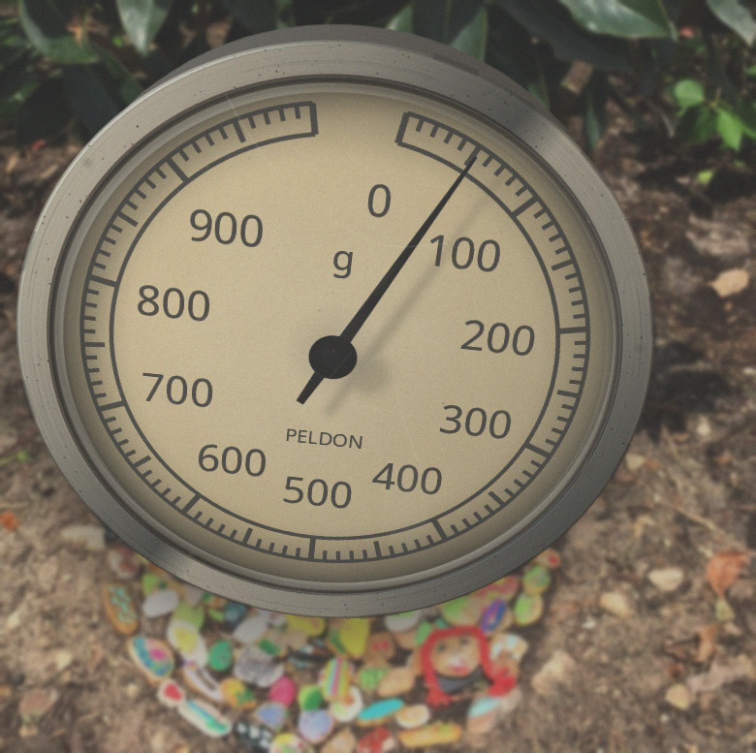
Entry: 50 g
